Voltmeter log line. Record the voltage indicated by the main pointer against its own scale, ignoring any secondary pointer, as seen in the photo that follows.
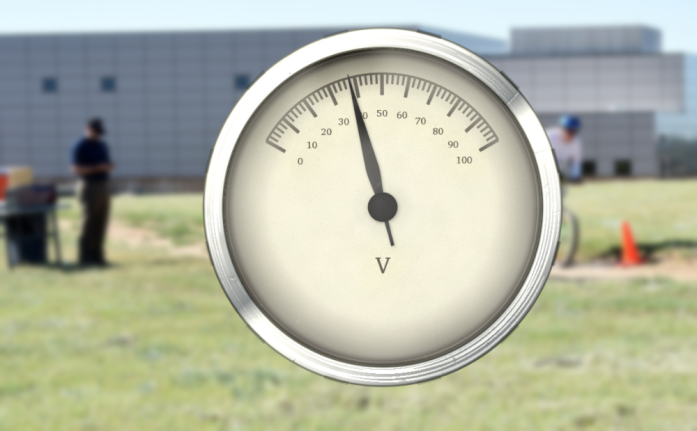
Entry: 38 V
